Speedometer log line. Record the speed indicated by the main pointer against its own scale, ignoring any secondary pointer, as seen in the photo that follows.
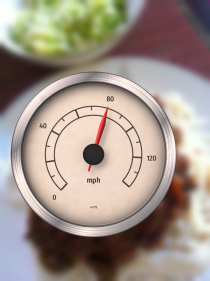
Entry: 80 mph
